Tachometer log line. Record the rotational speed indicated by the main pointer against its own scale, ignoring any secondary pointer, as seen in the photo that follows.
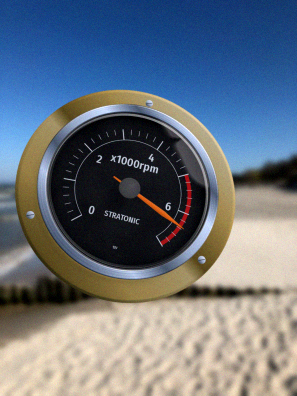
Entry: 6400 rpm
